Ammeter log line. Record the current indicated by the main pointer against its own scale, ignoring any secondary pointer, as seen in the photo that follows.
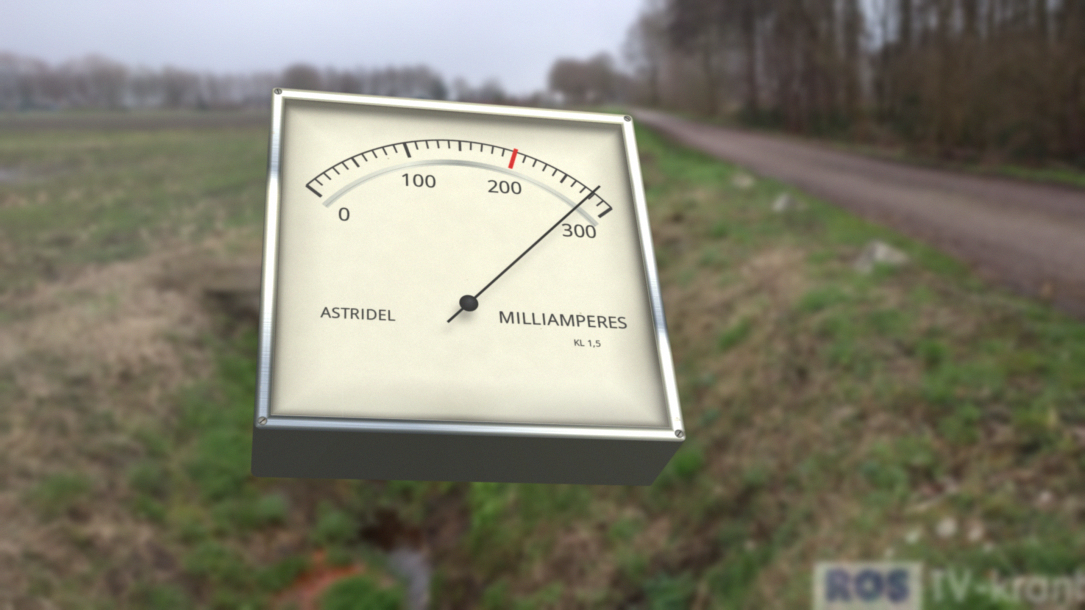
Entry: 280 mA
